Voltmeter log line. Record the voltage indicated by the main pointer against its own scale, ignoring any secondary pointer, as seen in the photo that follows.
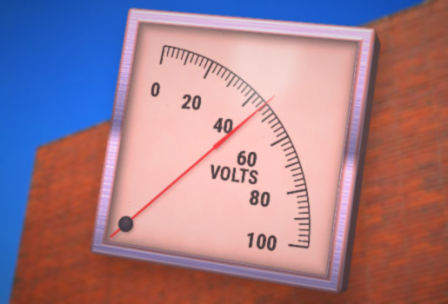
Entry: 46 V
